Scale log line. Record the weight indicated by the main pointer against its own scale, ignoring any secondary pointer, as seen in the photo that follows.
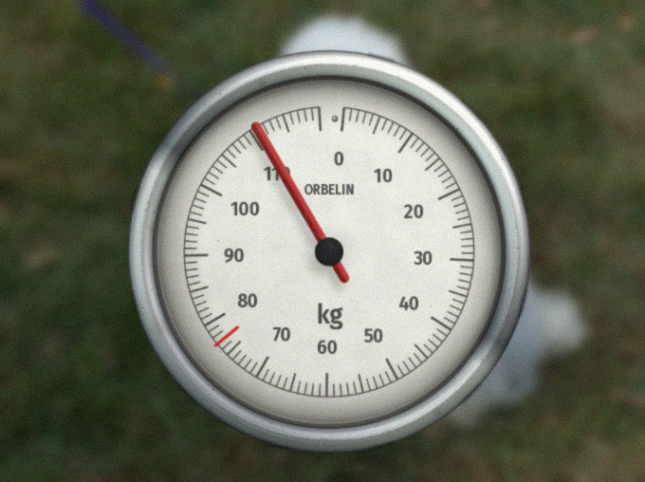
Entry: 111 kg
